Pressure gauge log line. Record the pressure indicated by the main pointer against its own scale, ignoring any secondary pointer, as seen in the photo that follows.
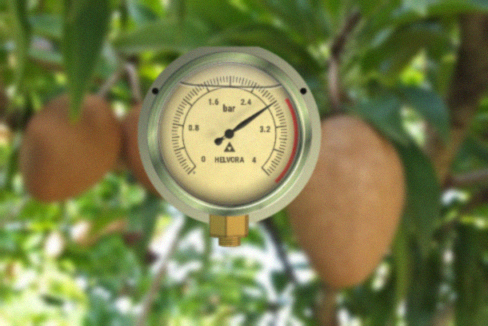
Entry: 2.8 bar
